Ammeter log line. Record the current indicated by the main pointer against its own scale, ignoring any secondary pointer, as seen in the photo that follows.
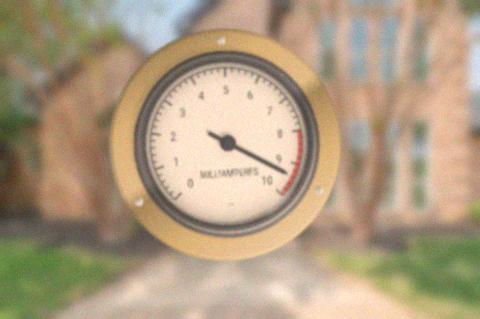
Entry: 9.4 mA
